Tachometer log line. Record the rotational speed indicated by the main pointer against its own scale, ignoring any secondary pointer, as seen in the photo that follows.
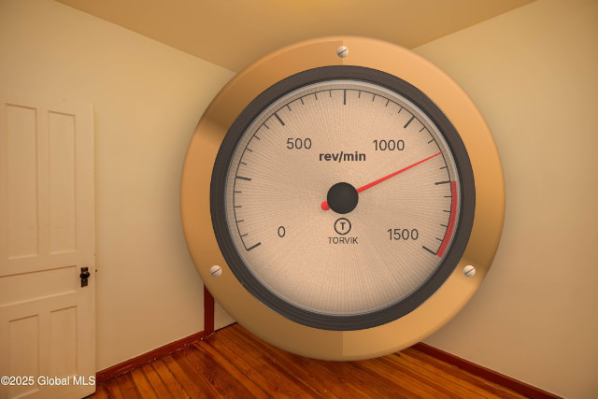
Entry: 1150 rpm
